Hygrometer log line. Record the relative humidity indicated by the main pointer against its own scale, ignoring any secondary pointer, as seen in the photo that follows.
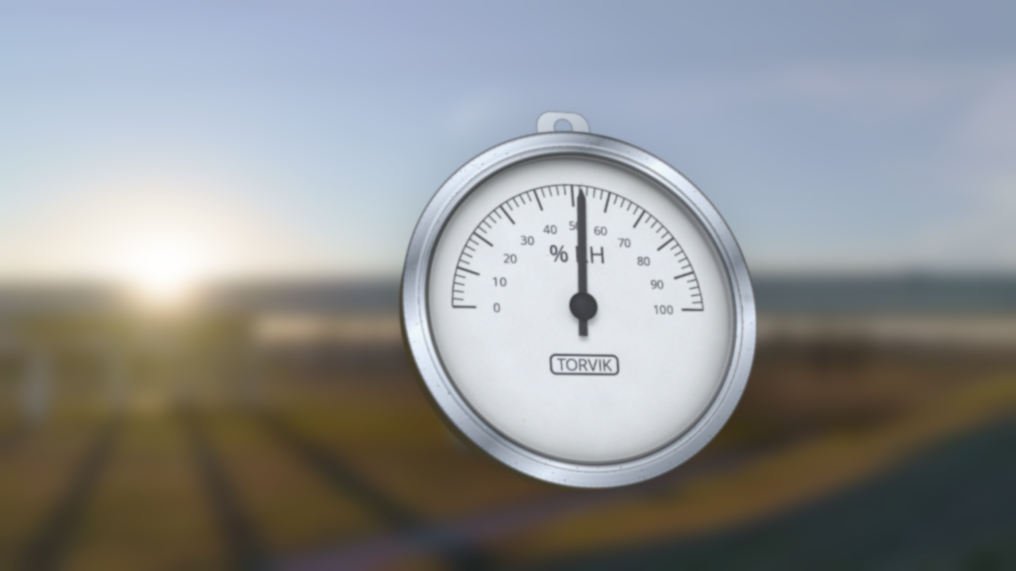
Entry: 52 %
